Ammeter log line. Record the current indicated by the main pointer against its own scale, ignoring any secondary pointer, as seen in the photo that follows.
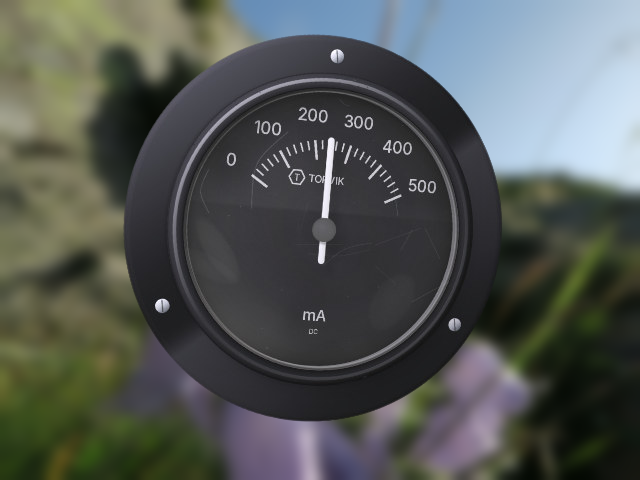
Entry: 240 mA
